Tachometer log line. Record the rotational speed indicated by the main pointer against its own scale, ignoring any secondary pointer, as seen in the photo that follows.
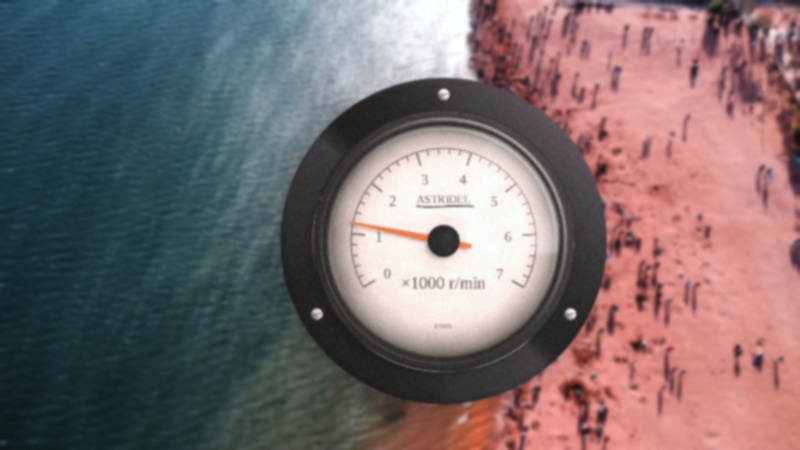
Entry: 1200 rpm
